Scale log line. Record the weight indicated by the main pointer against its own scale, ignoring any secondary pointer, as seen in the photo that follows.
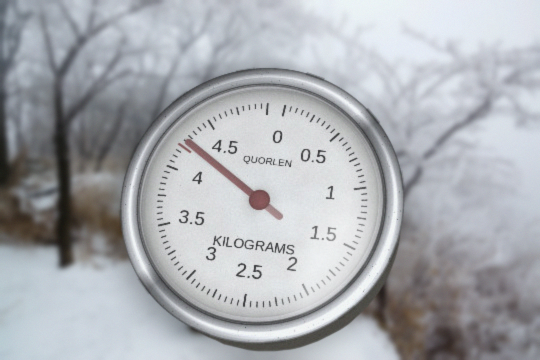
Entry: 4.25 kg
